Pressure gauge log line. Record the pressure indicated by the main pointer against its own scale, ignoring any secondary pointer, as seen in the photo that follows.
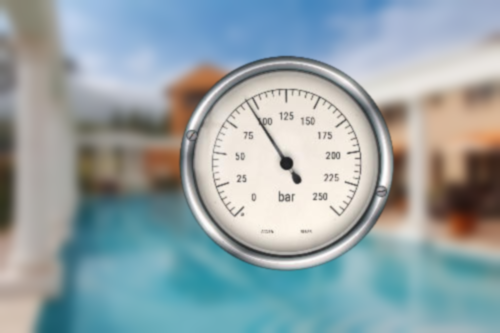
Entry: 95 bar
